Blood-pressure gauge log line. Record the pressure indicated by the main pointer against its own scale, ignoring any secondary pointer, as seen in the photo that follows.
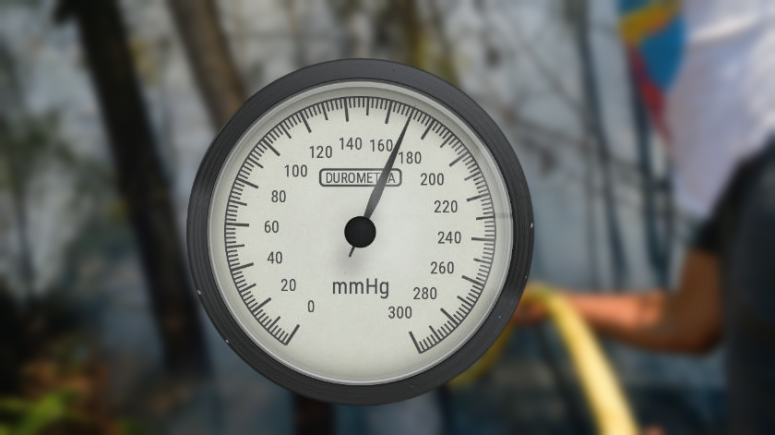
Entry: 170 mmHg
